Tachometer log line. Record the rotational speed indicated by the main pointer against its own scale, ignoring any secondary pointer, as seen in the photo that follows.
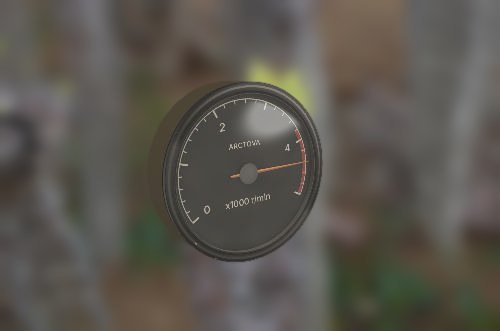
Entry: 4400 rpm
